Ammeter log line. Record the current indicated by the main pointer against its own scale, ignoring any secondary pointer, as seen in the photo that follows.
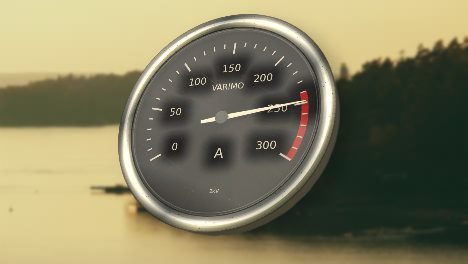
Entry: 250 A
